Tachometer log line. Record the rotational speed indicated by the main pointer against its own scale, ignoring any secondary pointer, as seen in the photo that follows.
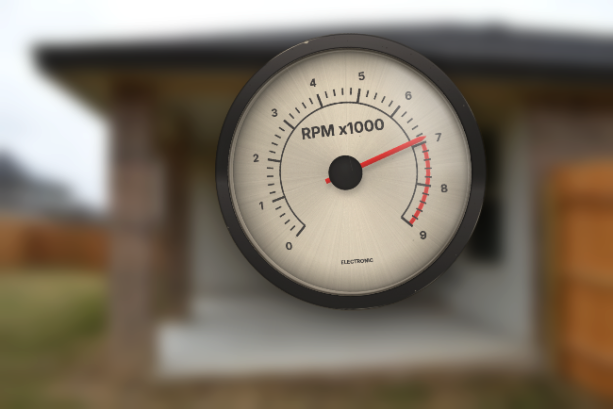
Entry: 6900 rpm
